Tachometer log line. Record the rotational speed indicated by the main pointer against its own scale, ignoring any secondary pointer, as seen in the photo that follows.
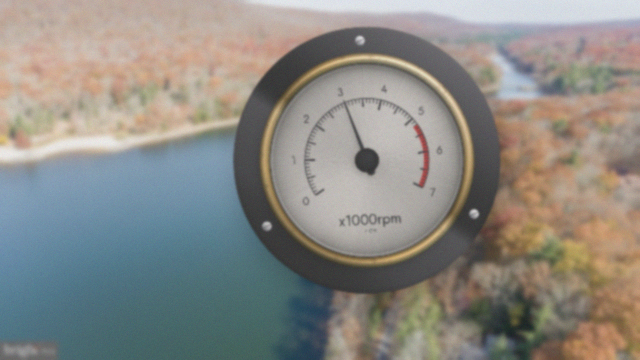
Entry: 3000 rpm
